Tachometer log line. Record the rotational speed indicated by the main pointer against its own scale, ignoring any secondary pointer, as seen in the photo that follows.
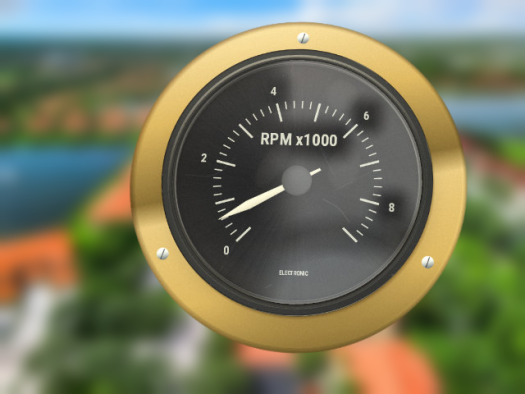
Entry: 600 rpm
